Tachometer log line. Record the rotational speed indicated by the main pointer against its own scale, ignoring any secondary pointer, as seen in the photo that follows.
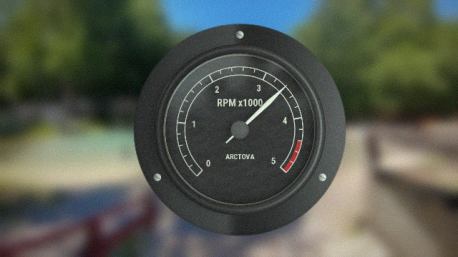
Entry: 3400 rpm
